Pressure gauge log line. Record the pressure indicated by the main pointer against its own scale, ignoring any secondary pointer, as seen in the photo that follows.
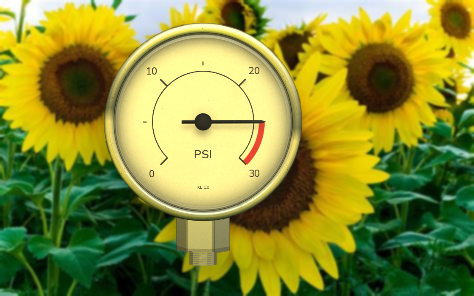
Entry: 25 psi
